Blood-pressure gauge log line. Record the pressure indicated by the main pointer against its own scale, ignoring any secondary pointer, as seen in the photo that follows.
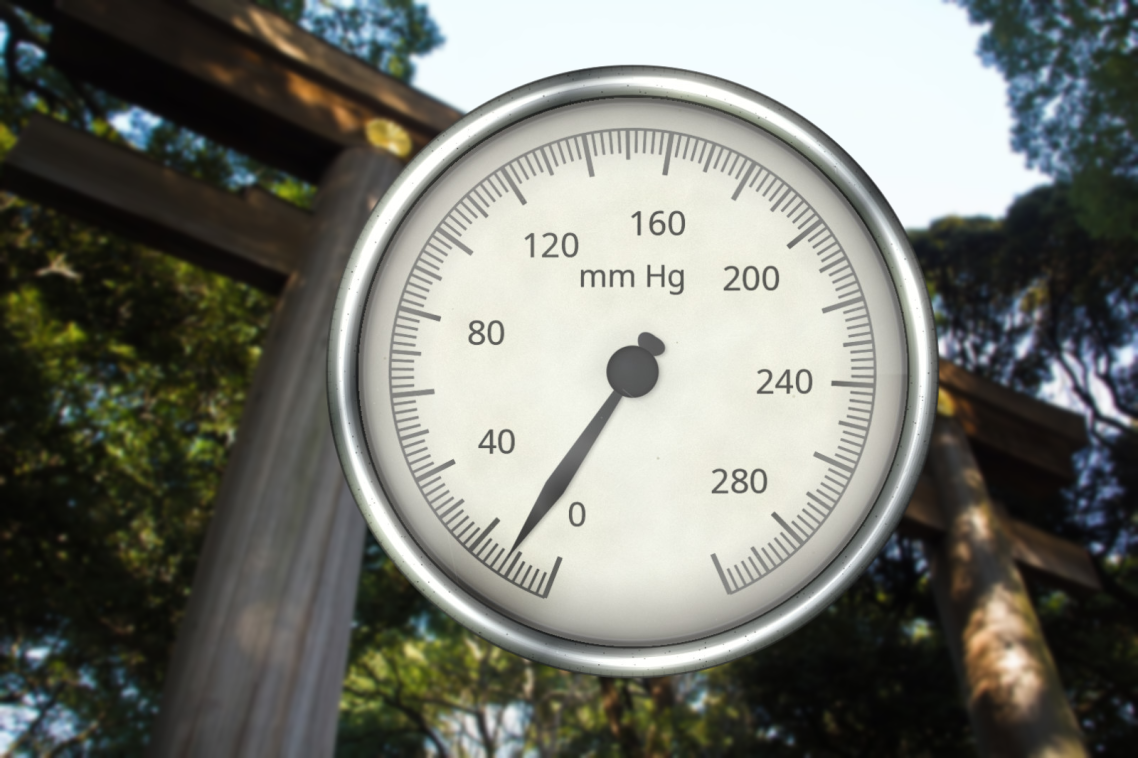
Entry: 12 mmHg
